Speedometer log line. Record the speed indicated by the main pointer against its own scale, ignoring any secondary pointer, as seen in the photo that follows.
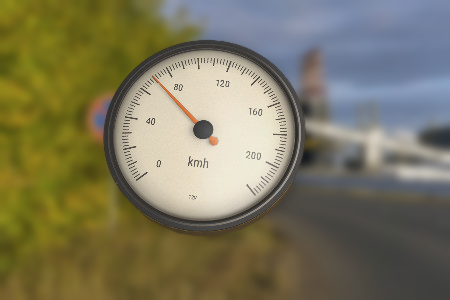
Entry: 70 km/h
